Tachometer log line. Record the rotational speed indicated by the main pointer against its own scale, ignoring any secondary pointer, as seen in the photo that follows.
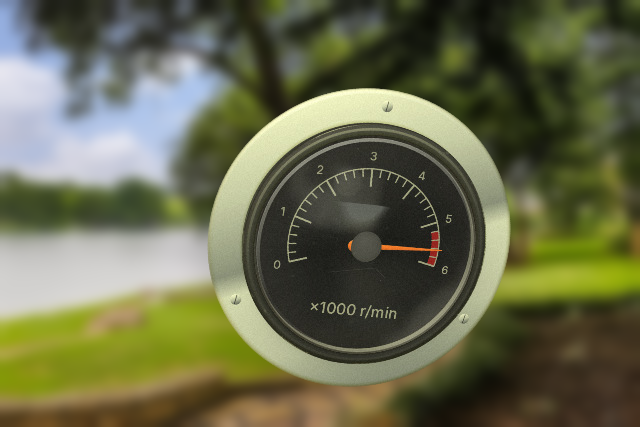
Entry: 5600 rpm
